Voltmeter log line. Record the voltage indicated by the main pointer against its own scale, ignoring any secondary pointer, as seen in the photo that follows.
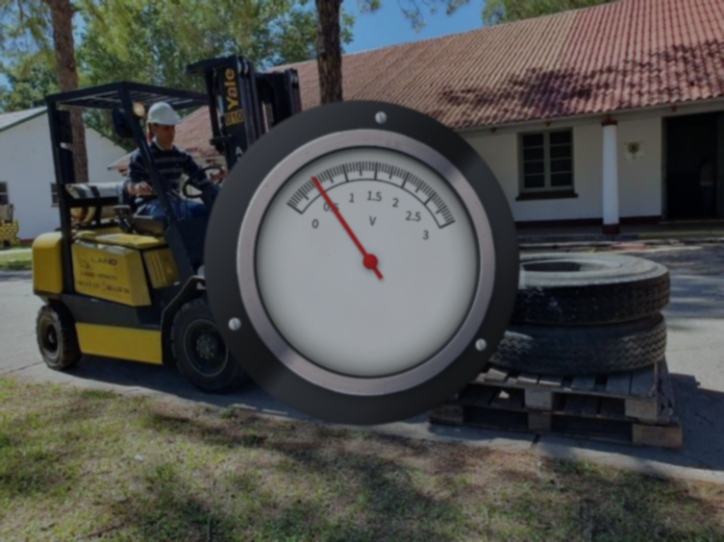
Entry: 0.5 V
